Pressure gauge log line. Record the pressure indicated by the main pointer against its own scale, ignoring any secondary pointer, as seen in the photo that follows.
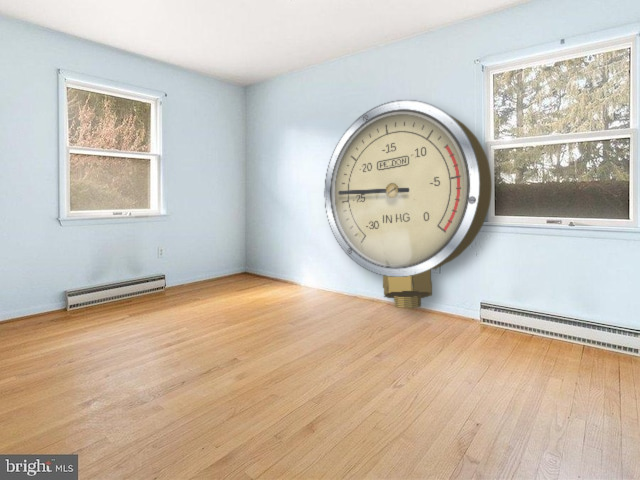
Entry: -24 inHg
